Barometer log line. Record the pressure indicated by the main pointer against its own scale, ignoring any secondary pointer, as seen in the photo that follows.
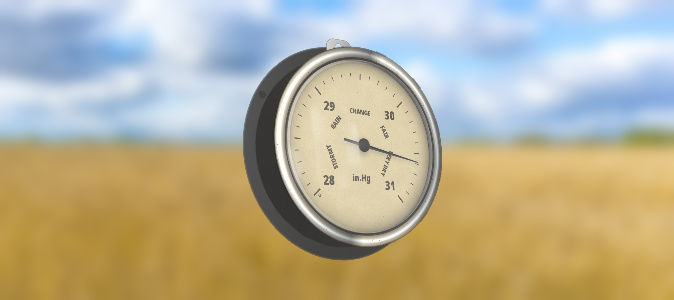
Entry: 30.6 inHg
